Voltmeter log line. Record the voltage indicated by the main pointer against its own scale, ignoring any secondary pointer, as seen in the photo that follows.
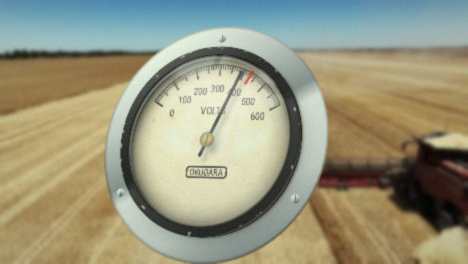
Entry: 400 V
